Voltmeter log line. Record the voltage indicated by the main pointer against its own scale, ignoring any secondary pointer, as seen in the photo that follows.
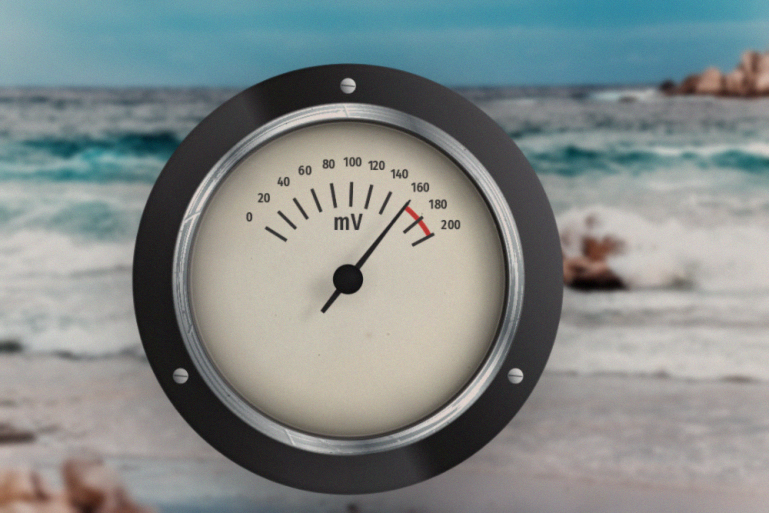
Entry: 160 mV
